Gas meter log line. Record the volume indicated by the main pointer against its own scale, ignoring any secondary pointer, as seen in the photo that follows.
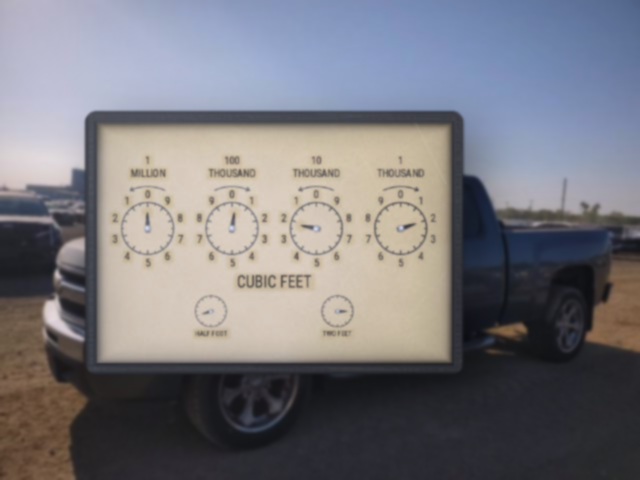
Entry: 2200 ft³
